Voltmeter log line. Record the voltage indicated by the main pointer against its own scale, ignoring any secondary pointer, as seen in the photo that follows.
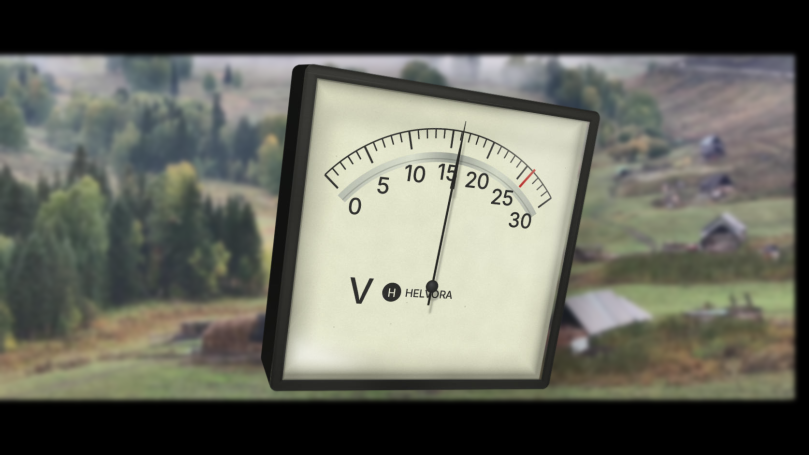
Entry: 16 V
